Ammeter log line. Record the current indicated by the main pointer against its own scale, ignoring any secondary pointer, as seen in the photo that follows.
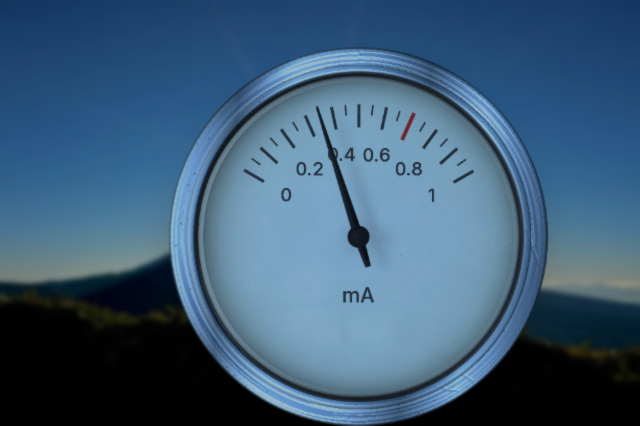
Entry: 0.35 mA
